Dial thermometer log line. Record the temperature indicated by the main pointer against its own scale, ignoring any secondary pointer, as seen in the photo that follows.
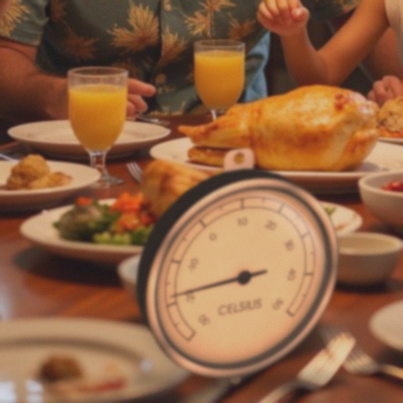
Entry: -17.5 °C
